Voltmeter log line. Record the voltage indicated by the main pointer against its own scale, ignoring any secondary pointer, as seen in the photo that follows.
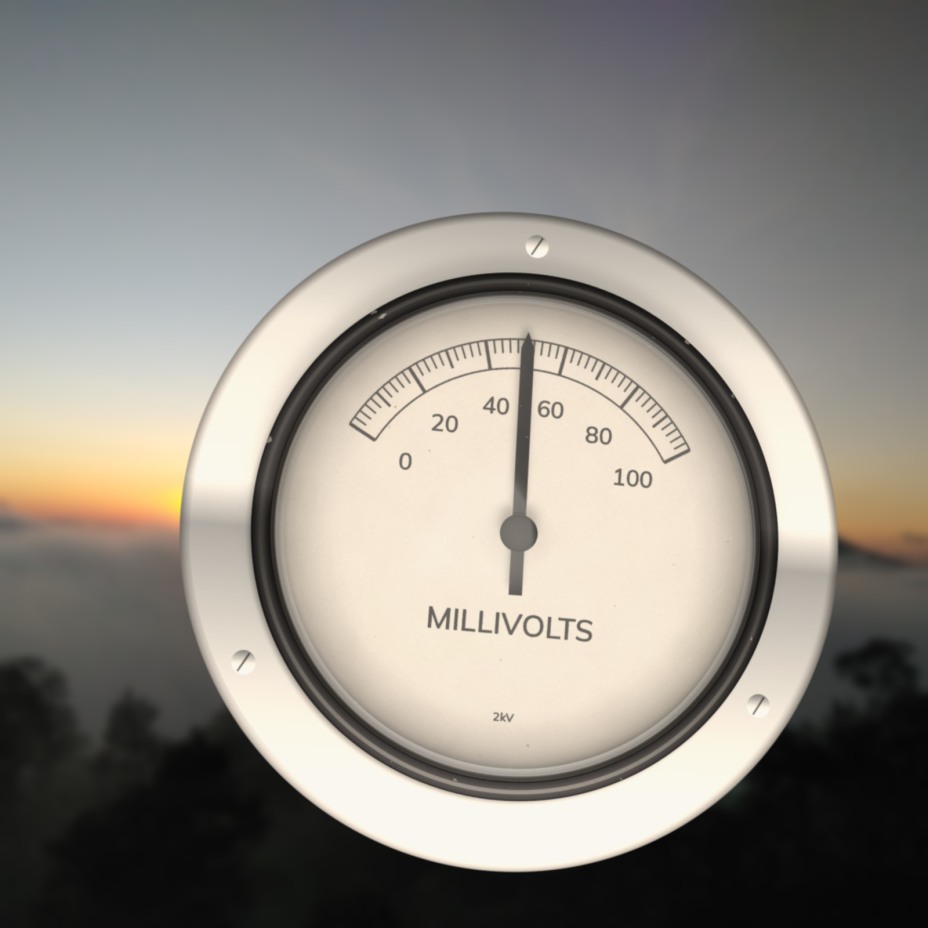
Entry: 50 mV
